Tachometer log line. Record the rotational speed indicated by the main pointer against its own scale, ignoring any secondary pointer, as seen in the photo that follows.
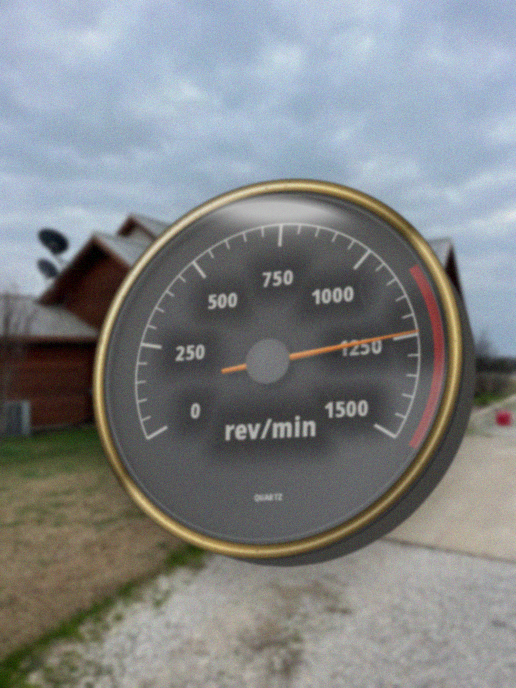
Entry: 1250 rpm
